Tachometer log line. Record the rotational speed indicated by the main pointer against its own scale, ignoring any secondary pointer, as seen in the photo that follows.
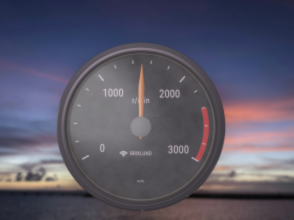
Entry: 1500 rpm
